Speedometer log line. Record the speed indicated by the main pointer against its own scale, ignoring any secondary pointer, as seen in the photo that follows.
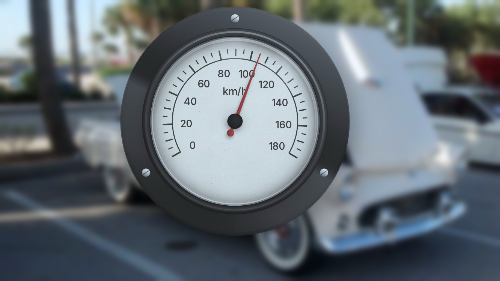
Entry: 105 km/h
